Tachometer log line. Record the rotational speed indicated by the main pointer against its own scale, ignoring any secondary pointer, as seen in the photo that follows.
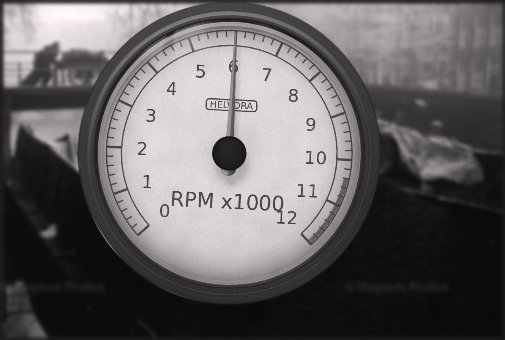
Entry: 6000 rpm
